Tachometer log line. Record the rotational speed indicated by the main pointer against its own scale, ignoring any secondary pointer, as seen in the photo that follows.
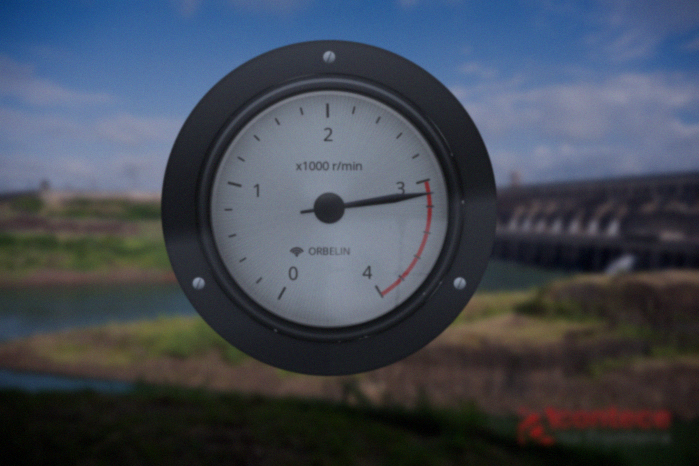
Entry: 3100 rpm
